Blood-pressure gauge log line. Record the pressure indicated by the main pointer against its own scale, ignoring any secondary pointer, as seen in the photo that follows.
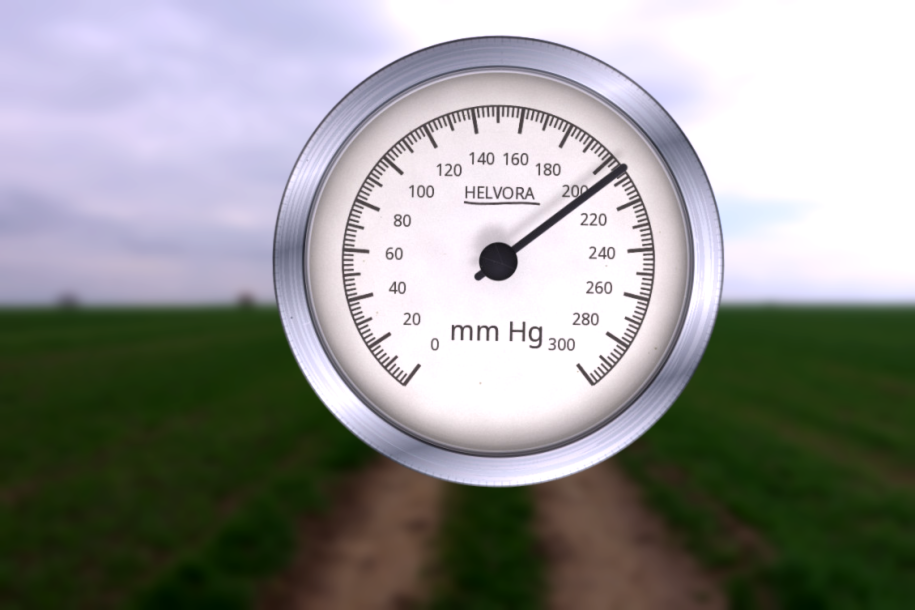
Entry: 206 mmHg
